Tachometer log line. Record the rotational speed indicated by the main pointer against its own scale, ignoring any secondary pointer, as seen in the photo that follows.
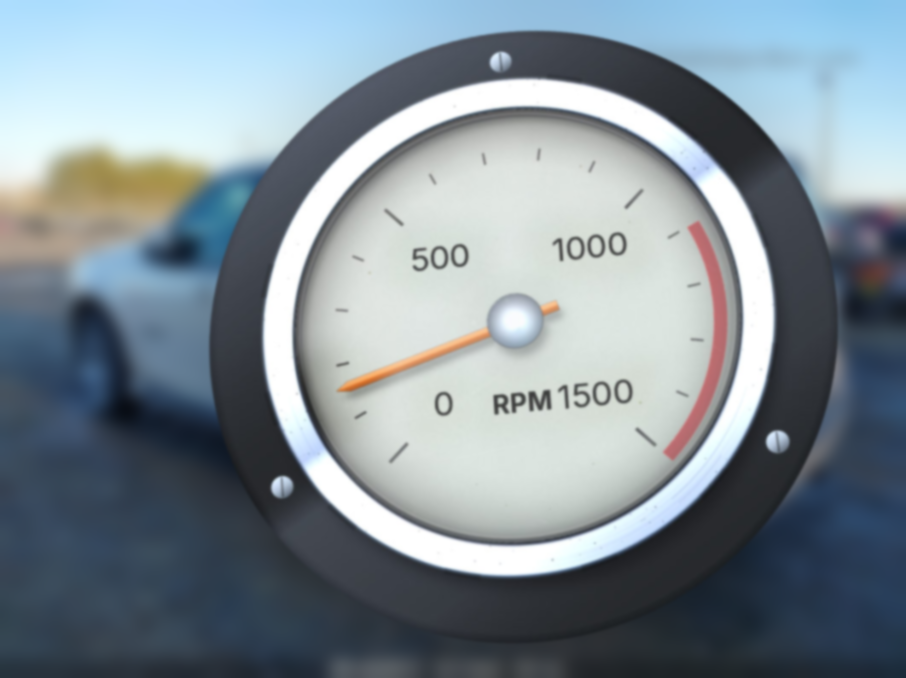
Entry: 150 rpm
